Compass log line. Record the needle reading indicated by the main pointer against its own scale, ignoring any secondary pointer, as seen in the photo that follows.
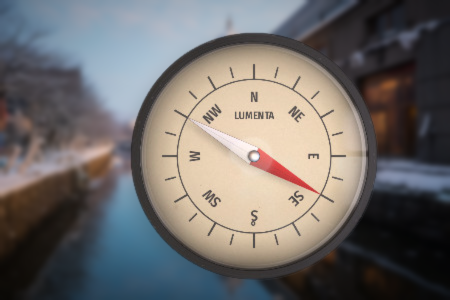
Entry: 120 °
